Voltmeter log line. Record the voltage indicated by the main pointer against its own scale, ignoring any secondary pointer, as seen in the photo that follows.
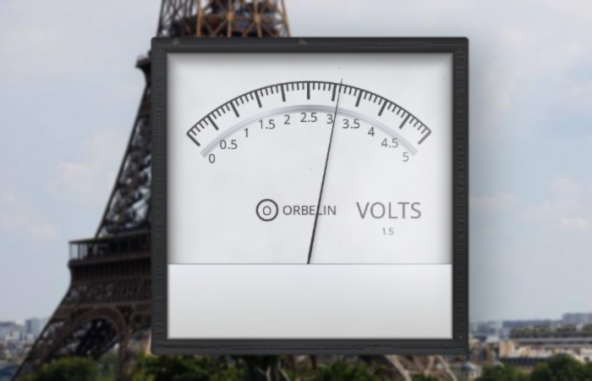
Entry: 3.1 V
